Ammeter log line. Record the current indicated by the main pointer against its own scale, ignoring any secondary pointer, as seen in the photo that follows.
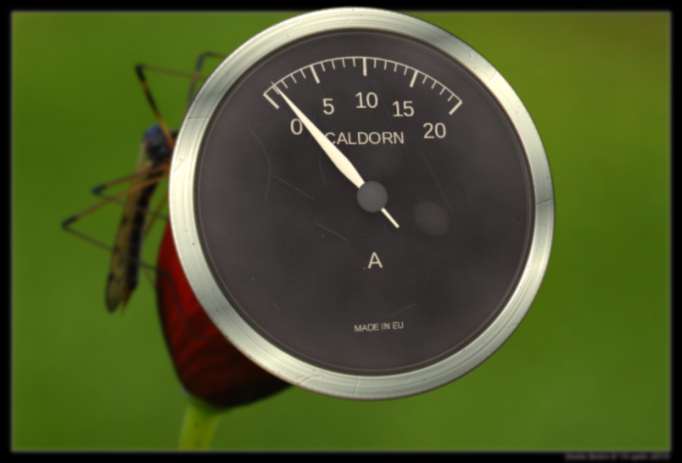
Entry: 1 A
